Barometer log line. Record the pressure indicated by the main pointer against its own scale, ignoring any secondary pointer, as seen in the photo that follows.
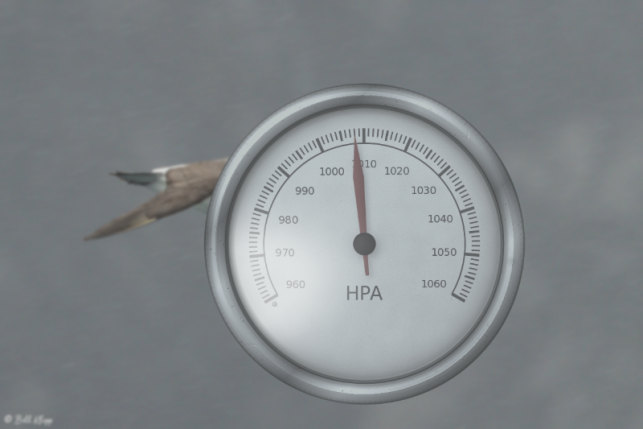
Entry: 1008 hPa
